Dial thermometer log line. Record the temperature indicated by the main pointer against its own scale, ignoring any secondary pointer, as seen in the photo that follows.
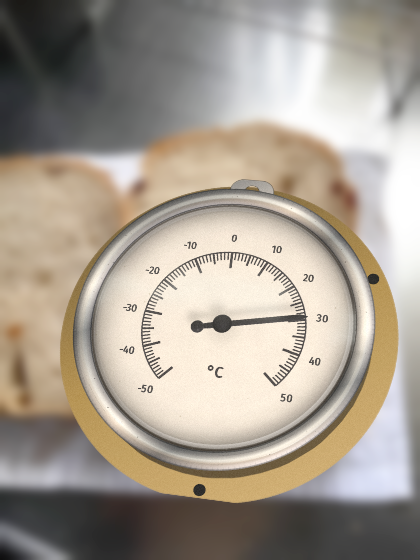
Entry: 30 °C
